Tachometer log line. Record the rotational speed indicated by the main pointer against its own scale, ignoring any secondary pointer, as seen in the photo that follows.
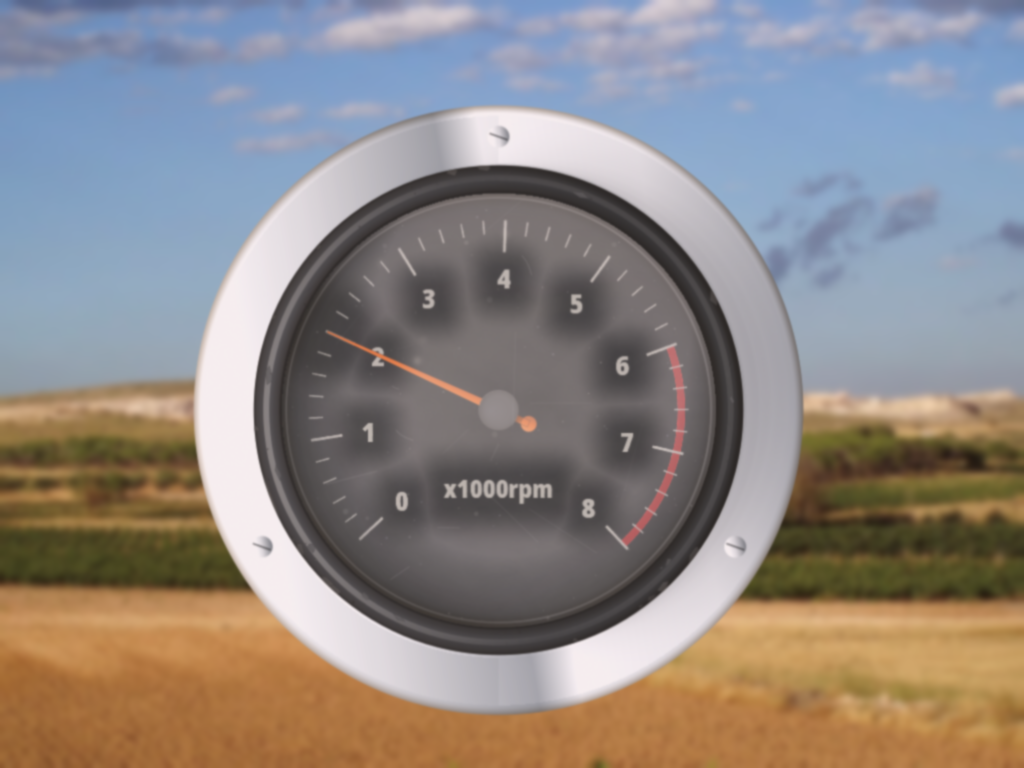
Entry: 2000 rpm
